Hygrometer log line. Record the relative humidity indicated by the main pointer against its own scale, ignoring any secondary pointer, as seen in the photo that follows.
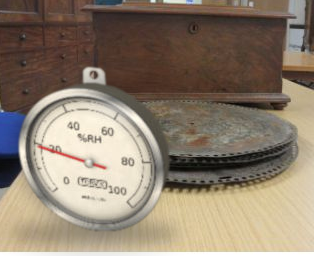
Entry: 20 %
